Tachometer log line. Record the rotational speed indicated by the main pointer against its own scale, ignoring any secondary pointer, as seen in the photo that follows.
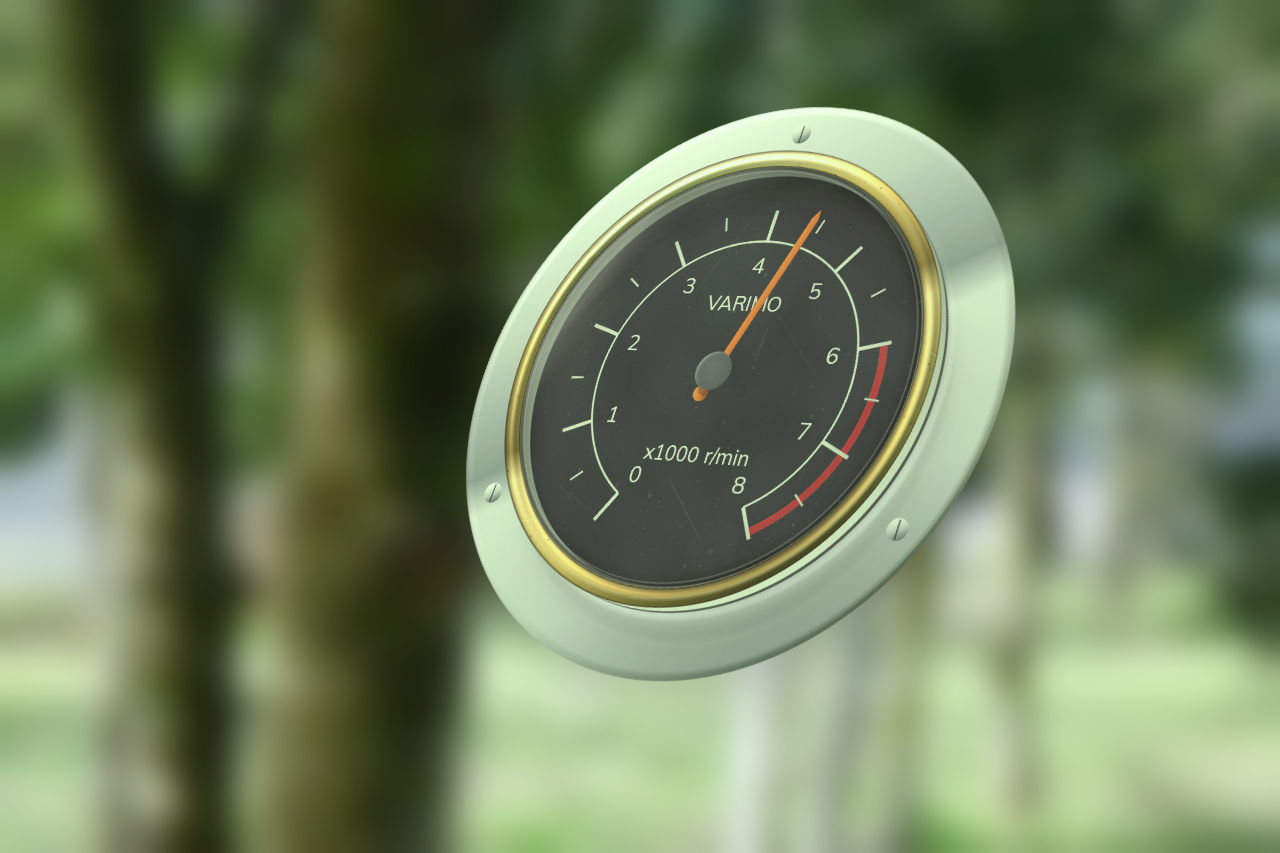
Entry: 4500 rpm
